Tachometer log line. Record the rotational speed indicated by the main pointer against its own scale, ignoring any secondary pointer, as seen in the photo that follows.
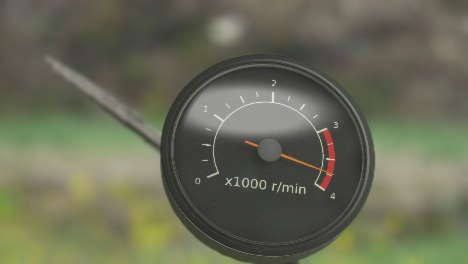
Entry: 3750 rpm
